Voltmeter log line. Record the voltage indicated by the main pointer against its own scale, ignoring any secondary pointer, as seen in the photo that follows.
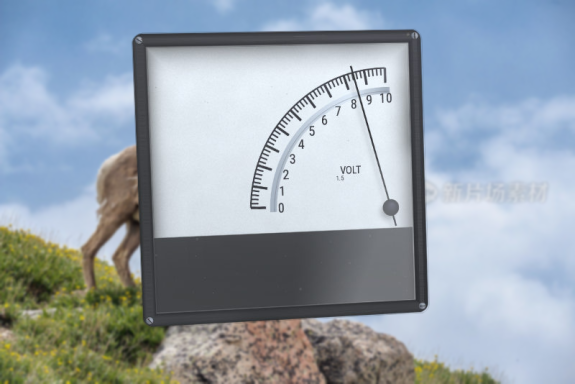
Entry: 8.4 V
